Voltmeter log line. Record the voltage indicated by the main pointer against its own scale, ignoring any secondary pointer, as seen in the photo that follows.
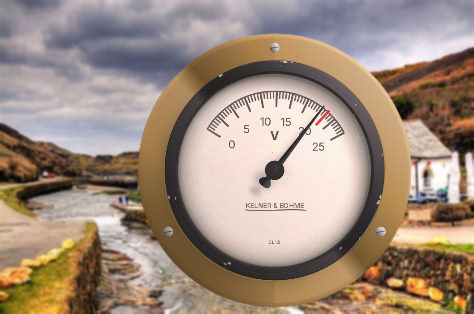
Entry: 20 V
